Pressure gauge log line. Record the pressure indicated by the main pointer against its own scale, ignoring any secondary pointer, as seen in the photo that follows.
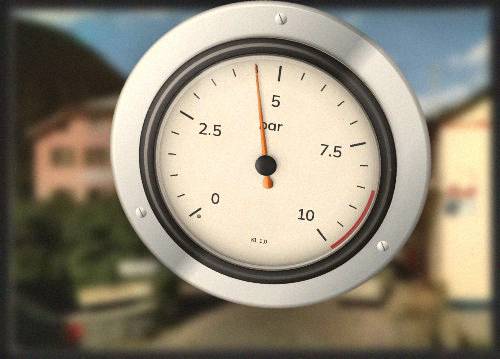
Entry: 4.5 bar
